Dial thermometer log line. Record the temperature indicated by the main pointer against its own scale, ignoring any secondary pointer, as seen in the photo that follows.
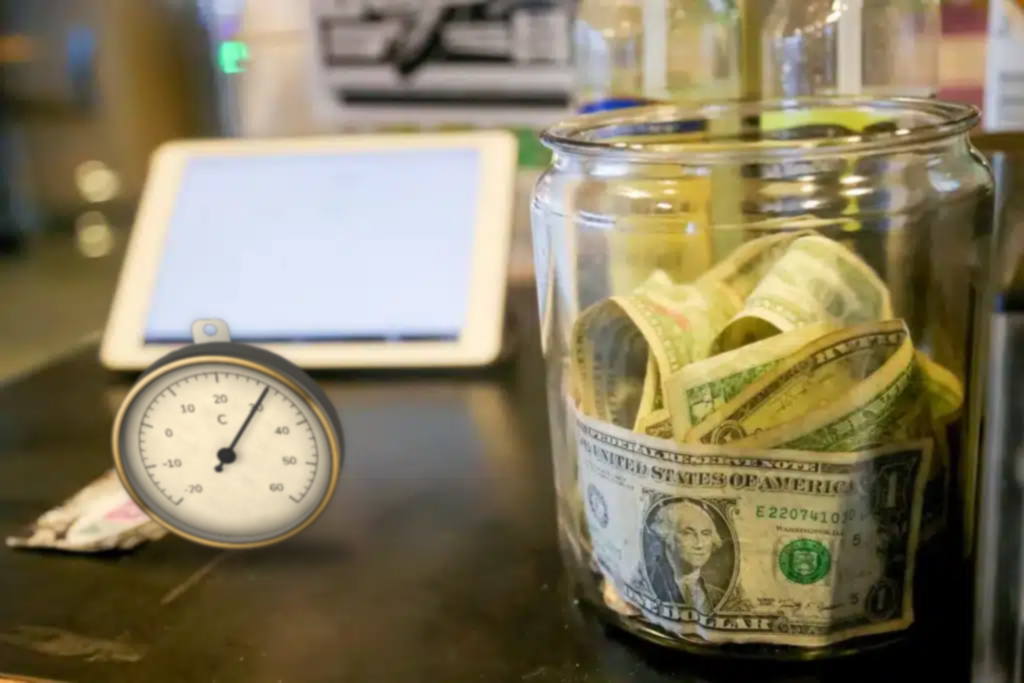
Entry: 30 °C
